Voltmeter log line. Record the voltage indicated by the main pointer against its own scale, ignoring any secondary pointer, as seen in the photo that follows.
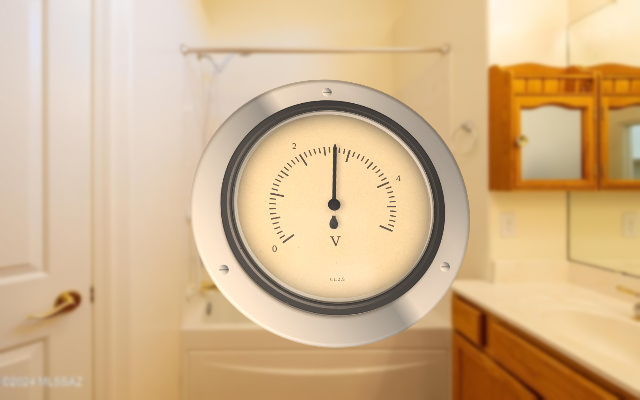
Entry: 2.7 V
